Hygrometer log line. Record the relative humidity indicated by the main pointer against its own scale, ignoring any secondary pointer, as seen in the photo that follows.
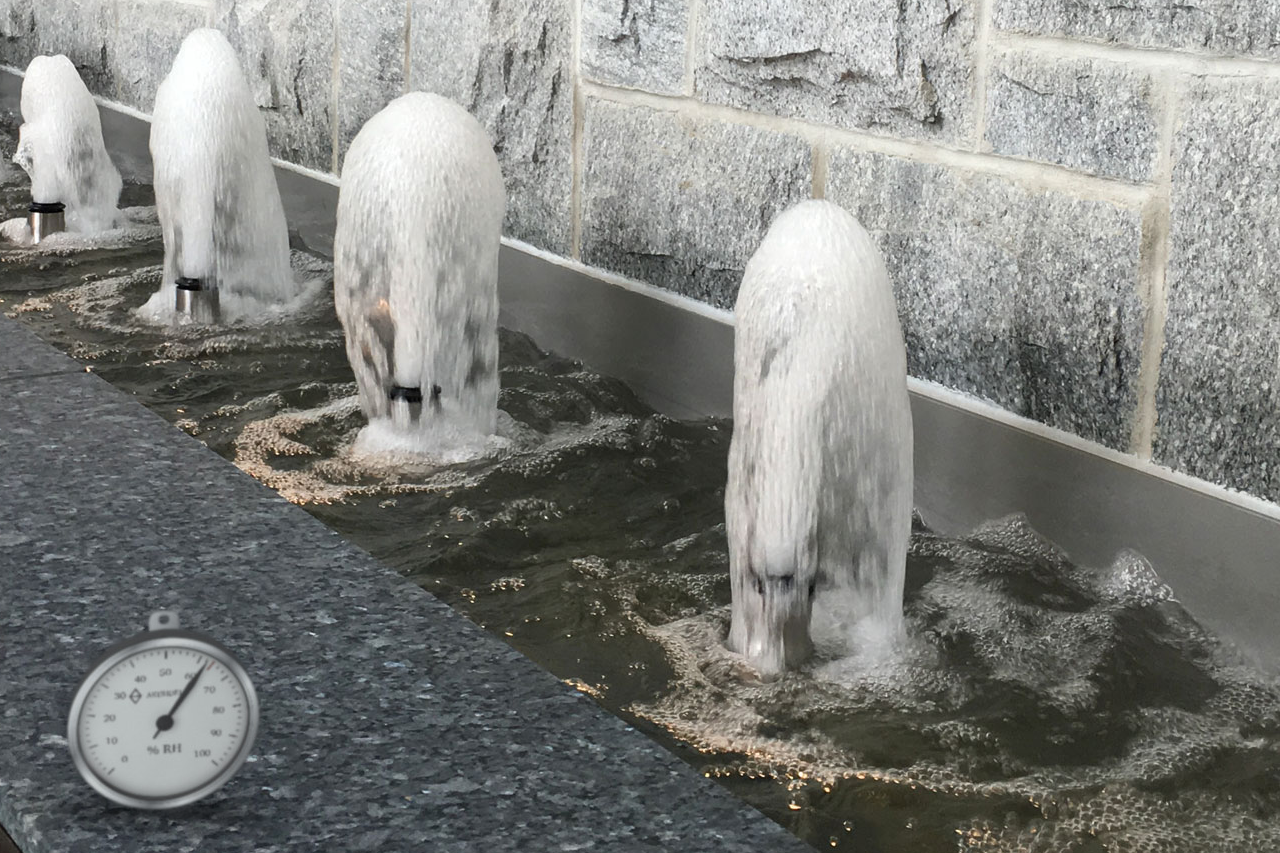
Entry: 62 %
